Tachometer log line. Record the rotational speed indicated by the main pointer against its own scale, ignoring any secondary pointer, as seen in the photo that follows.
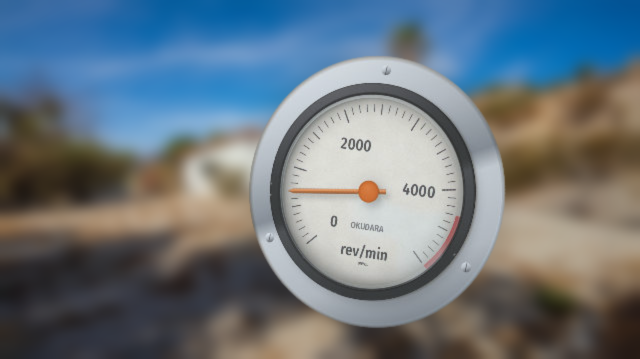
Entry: 700 rpm
